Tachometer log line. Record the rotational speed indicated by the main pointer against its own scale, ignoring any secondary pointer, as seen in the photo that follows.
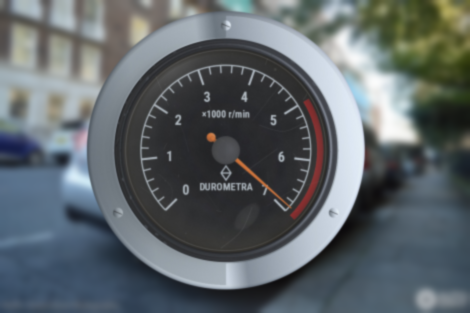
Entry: 6900 rpm
